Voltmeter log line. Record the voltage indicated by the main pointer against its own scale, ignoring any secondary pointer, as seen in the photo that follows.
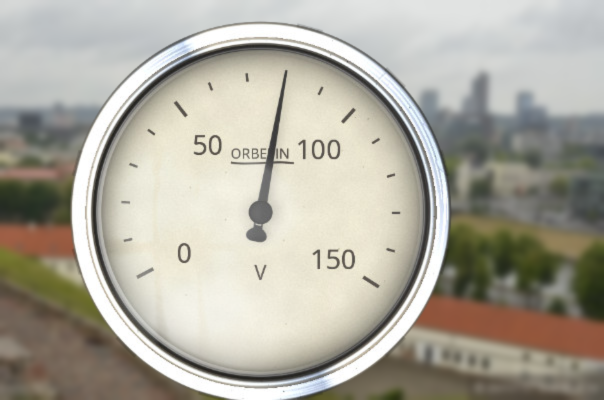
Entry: 80 V
